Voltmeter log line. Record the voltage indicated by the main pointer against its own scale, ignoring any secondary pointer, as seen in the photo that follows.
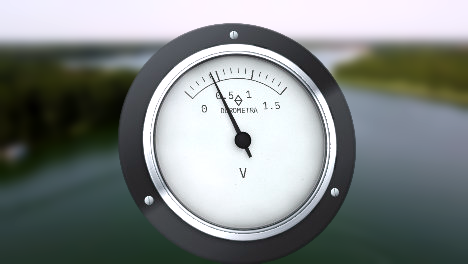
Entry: 0.4 V
